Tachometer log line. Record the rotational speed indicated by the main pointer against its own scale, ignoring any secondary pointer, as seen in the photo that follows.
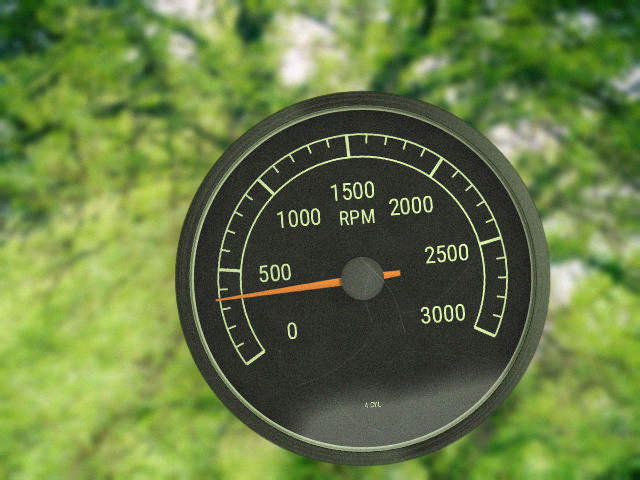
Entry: 350 rpm
